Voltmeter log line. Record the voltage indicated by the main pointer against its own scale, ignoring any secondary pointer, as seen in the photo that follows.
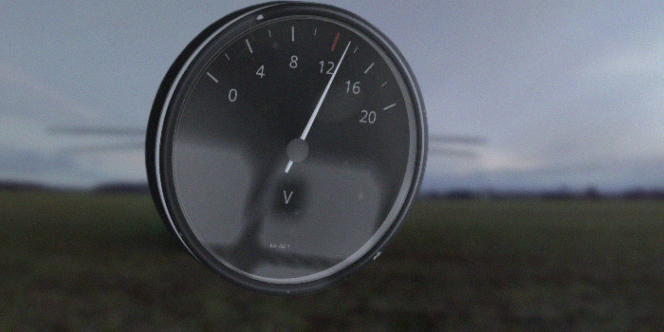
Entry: 13 V
